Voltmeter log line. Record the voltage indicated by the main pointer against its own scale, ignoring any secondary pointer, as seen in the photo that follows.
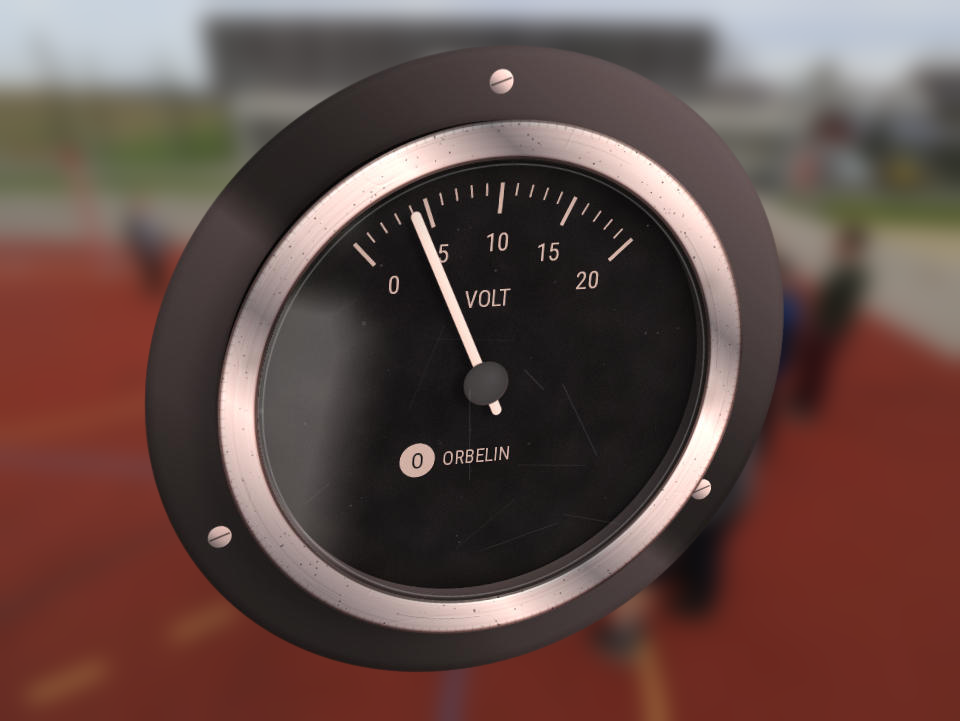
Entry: 4 V
